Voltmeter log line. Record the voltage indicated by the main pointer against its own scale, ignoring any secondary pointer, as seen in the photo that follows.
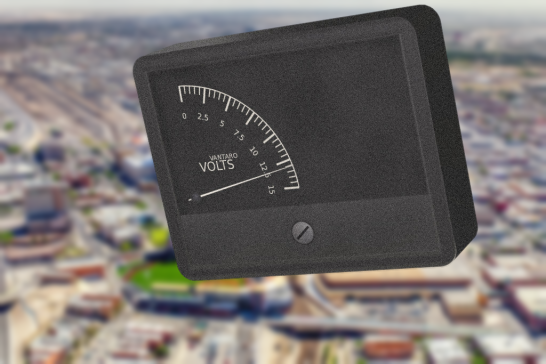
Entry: 13 V
